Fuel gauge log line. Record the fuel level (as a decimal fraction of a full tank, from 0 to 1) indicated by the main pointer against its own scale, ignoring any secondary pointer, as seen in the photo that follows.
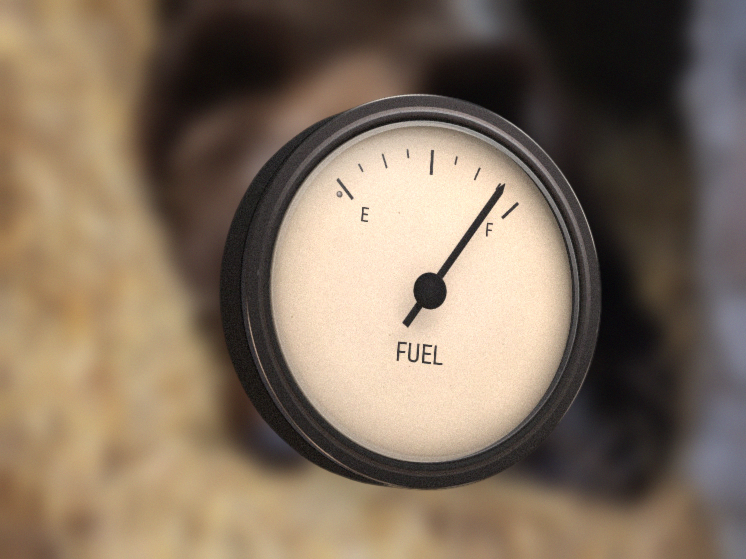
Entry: 0.875
